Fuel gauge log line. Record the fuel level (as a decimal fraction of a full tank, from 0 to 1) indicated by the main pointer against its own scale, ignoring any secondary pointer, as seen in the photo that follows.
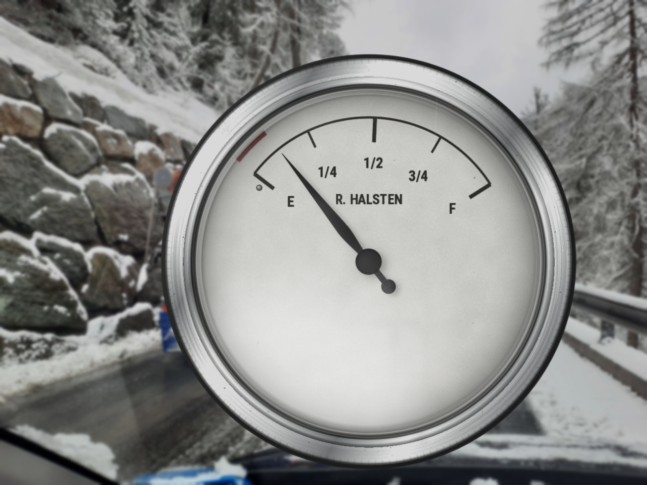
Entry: 0.125
